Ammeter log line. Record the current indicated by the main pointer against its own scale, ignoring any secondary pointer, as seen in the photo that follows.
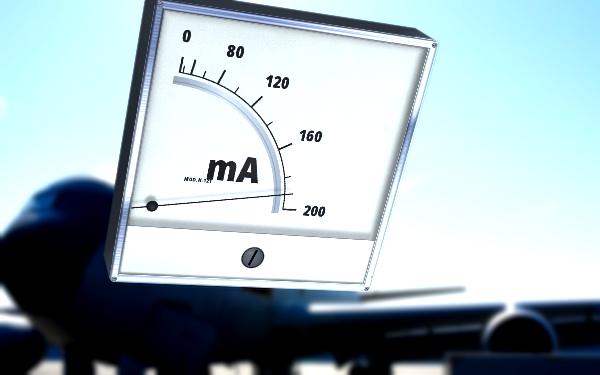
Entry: 190 mA
